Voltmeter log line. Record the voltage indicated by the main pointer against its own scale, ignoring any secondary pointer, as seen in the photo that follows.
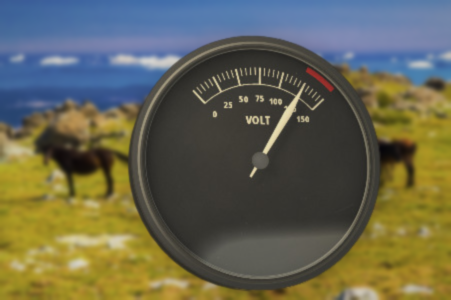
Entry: 125 V
